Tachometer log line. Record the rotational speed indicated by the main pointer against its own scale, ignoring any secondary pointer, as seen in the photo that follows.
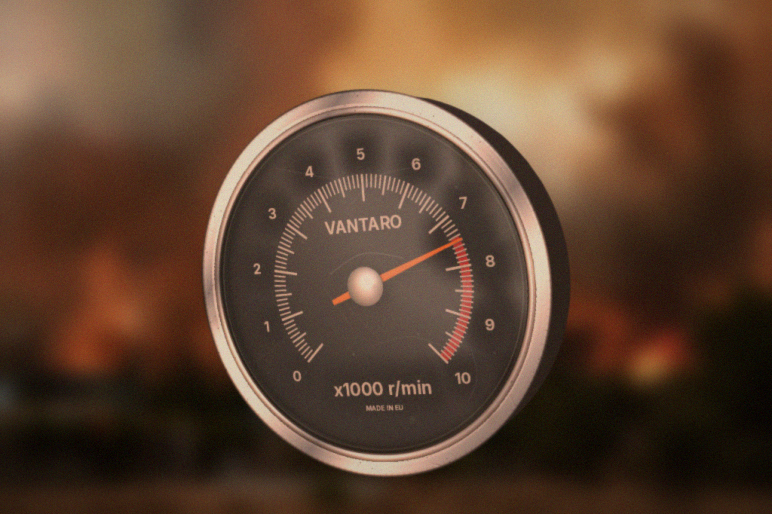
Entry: 7500 rpm
